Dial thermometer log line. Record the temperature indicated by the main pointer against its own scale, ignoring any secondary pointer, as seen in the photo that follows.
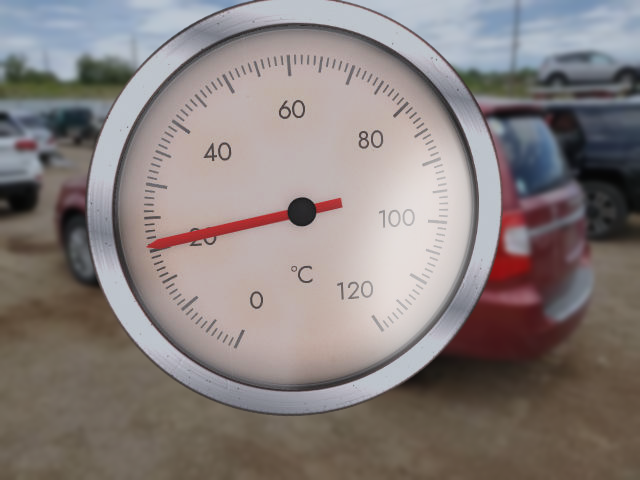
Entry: 21 °C
